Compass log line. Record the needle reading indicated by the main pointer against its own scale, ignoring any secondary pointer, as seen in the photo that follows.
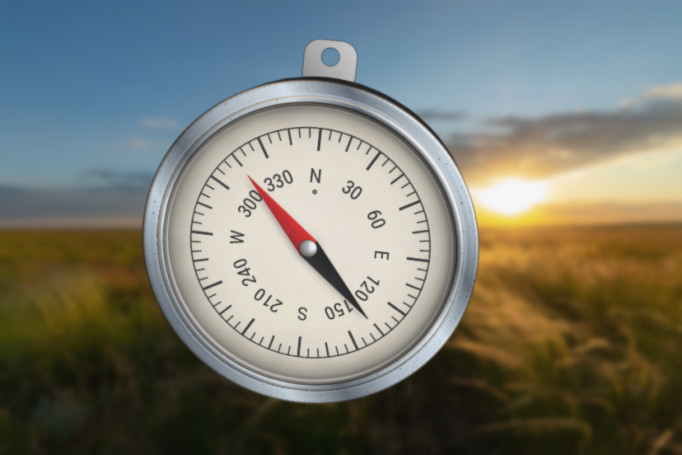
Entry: 315 °
